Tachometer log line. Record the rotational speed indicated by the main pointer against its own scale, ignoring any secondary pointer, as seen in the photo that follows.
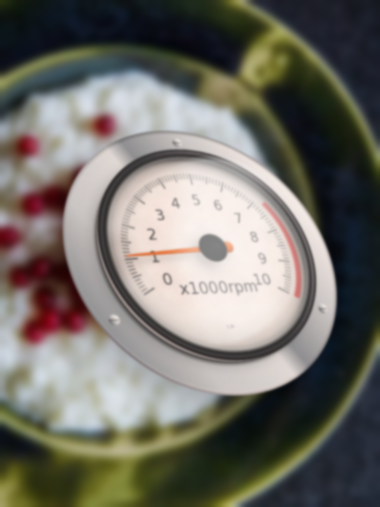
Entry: 1000 rpm
